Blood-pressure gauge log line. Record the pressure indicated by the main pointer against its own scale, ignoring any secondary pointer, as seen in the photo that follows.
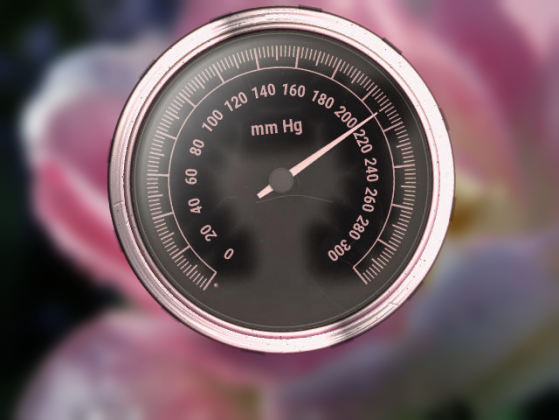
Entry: 210 mmHg
